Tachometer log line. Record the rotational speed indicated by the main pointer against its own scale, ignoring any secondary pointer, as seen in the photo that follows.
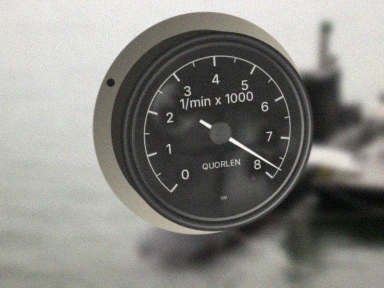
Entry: 7750 rpm
